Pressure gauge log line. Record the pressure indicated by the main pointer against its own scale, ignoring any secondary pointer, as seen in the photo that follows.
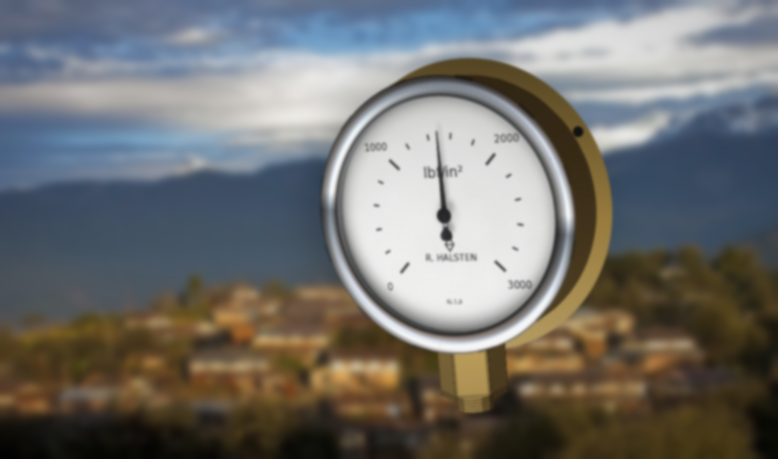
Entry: 1500 psi
